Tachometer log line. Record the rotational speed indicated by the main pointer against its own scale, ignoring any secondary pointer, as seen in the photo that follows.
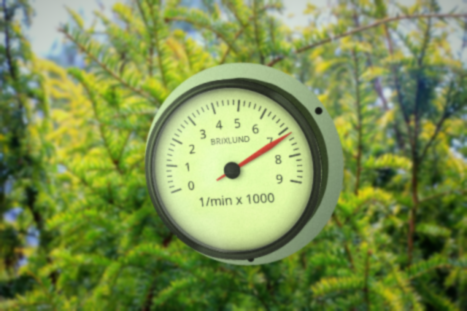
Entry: 7200 rpm
